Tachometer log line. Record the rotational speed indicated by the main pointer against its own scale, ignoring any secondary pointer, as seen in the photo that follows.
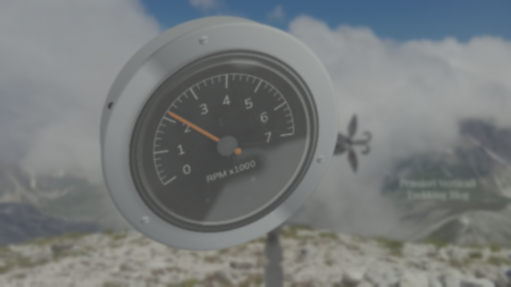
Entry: 2200 rpm
